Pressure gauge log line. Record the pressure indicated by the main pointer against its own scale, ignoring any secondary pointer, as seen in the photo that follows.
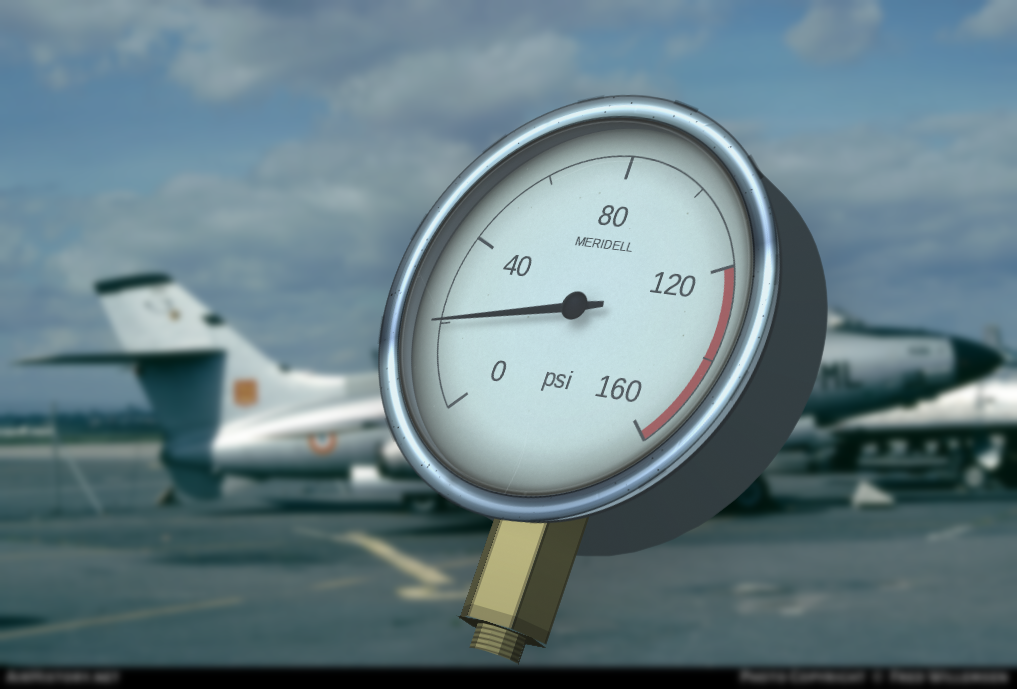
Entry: 20 psi
